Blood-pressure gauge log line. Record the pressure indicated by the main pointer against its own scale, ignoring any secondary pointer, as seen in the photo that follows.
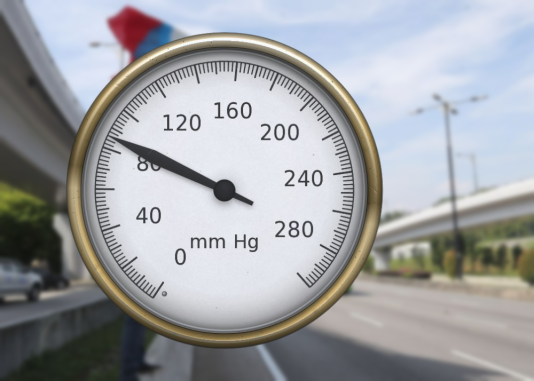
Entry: 86 mmHg
